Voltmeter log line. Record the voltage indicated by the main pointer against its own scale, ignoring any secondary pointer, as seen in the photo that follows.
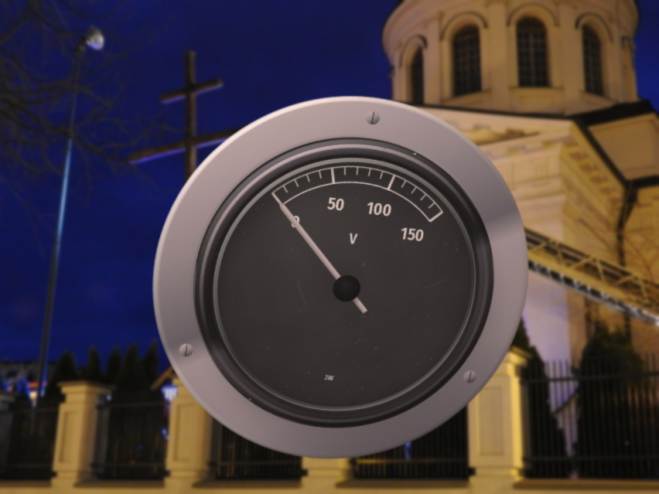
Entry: 0 V
